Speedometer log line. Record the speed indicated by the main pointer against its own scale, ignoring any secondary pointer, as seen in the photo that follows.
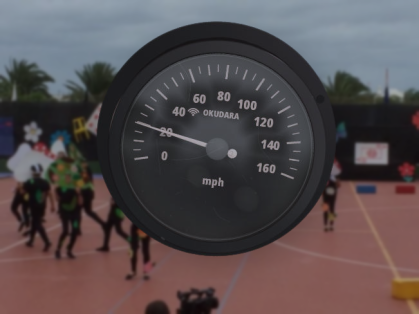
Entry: 20 mph
